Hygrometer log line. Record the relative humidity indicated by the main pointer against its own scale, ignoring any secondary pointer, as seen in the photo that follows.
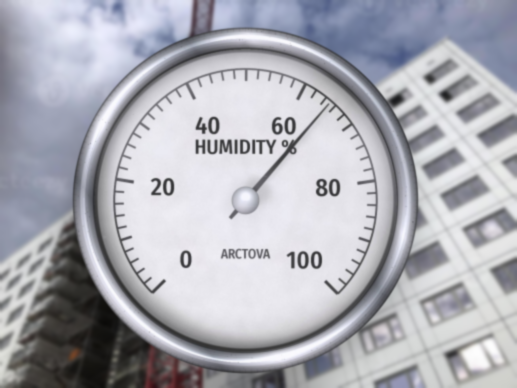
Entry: 65 %
